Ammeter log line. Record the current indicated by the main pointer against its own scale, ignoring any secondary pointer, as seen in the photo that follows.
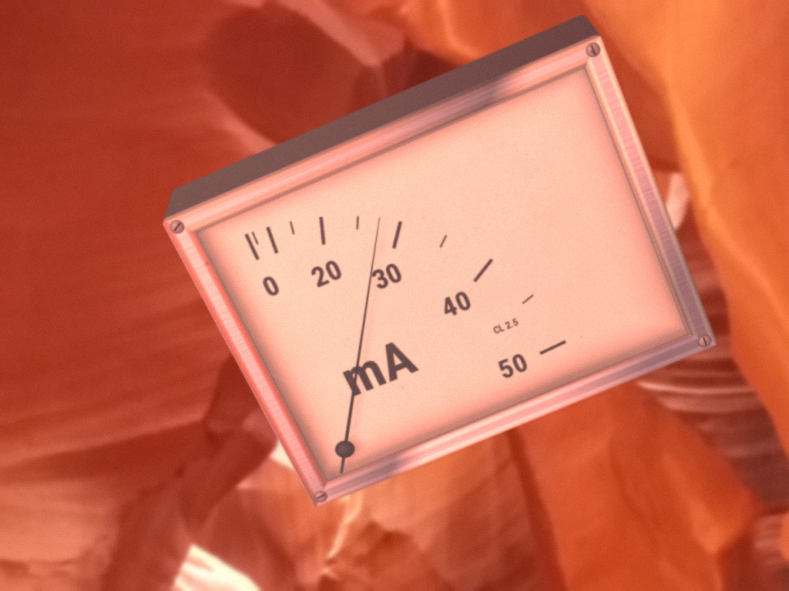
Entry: 27.5 mA
